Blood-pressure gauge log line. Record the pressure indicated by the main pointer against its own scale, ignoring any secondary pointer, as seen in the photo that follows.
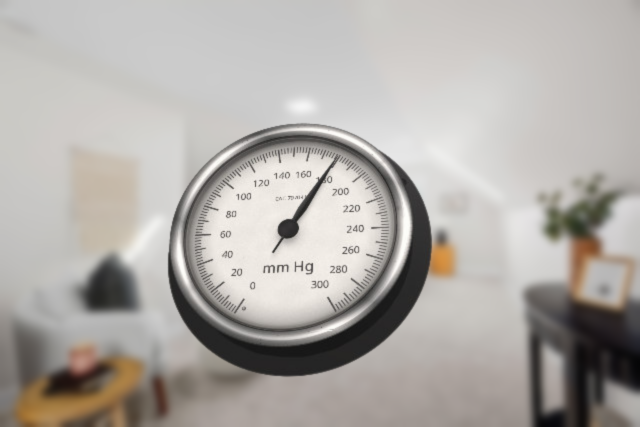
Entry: 180 mmHg
